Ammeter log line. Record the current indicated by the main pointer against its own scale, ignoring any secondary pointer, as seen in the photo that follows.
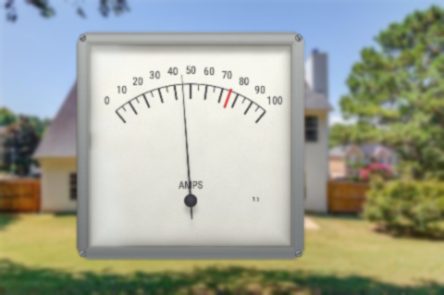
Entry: 45 A
